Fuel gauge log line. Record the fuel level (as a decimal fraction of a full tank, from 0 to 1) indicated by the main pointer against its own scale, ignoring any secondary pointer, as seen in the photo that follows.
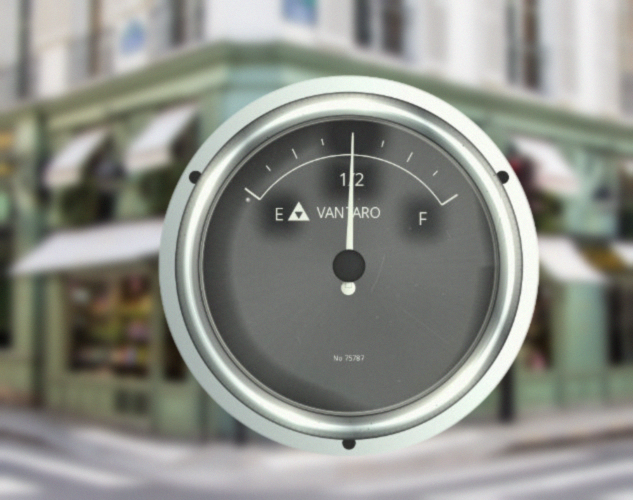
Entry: 0.5
